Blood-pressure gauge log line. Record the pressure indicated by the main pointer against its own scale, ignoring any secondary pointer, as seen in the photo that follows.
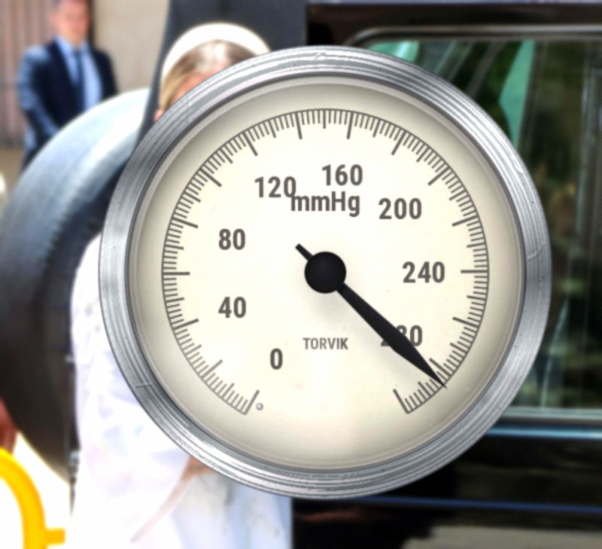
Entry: 284 mmHg
